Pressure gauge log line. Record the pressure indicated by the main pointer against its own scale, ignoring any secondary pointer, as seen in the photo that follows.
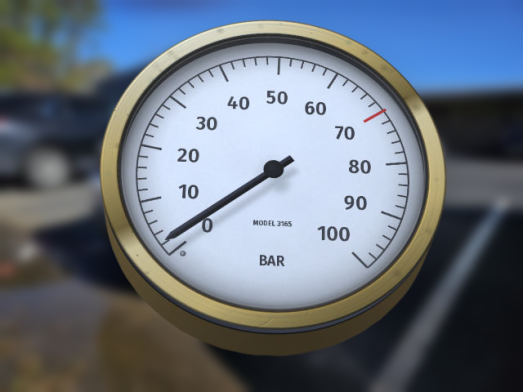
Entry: 2 bar
